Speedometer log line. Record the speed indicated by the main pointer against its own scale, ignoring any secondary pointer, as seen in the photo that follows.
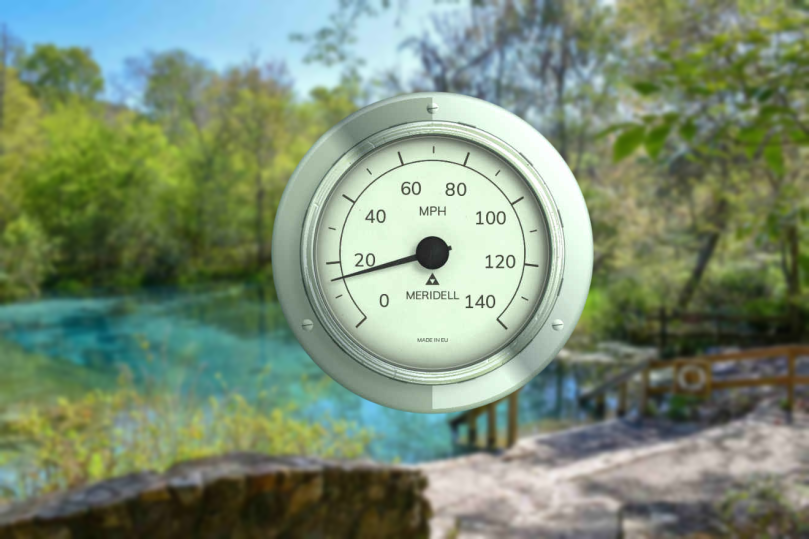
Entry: 15 mph
